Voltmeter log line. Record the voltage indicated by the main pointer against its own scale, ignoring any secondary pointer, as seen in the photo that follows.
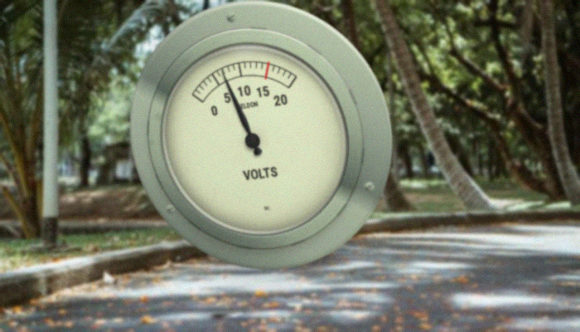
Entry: 7 V
